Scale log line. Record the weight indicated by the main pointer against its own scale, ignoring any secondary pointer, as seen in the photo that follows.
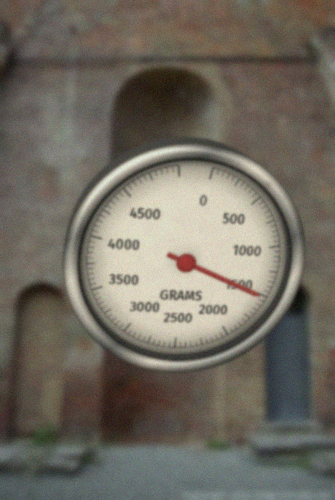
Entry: 1500 g
